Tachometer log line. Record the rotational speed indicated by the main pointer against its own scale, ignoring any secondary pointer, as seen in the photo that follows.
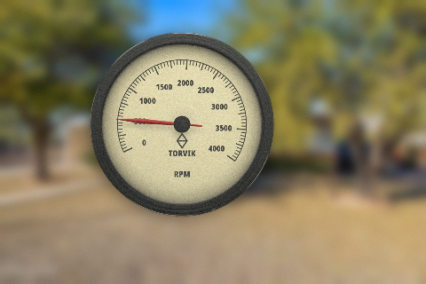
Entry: 500 rpm
